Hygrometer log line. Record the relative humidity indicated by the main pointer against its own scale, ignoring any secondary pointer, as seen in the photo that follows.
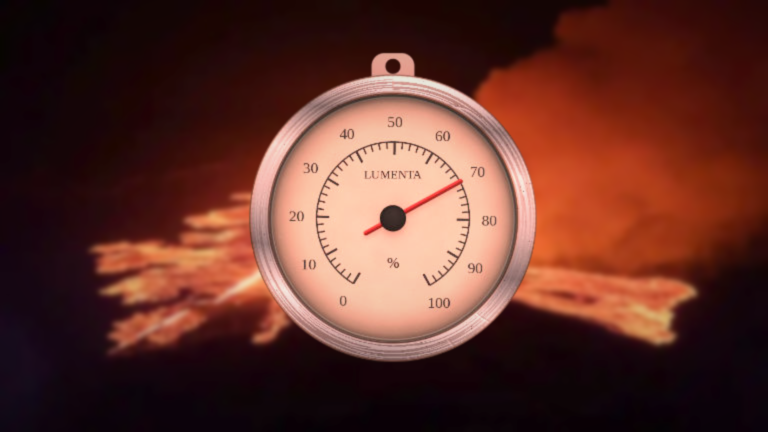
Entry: 70 %
